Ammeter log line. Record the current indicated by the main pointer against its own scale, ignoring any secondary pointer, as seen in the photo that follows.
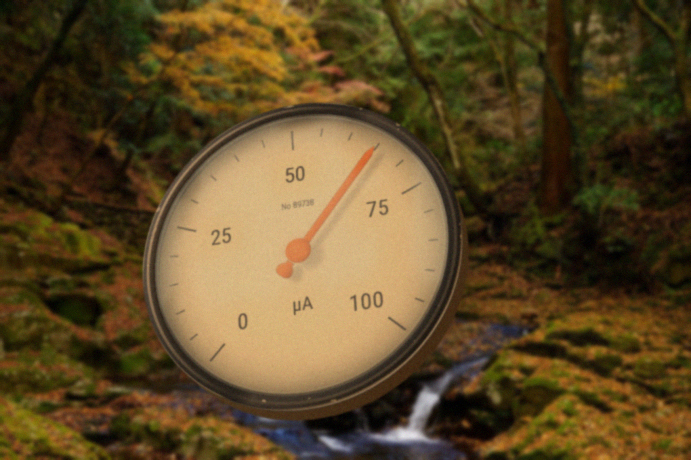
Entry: 65 µA
